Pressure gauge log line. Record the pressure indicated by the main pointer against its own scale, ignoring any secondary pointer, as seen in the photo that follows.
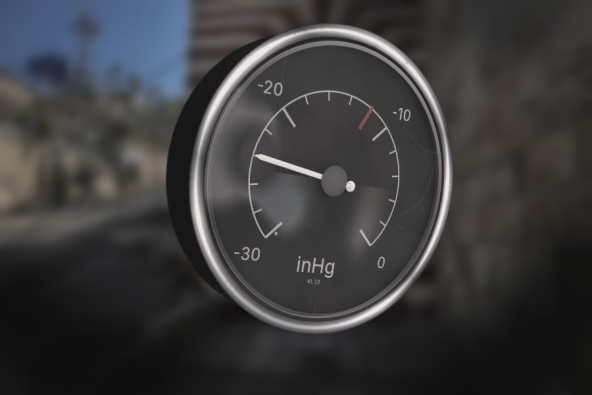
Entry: -24 inHg
